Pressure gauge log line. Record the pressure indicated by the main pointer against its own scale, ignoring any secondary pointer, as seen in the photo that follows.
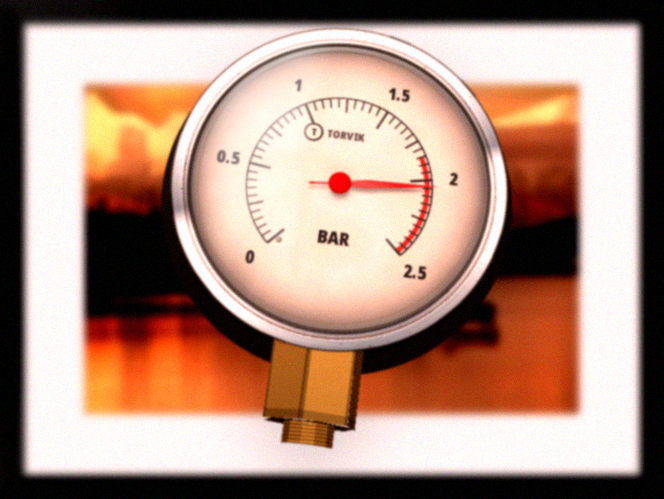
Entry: 2.05 bar
